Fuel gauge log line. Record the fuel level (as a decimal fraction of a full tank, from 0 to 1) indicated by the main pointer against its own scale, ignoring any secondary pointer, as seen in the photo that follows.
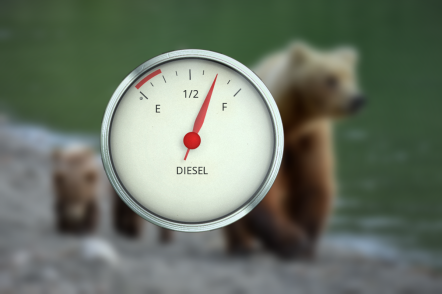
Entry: 0.75
